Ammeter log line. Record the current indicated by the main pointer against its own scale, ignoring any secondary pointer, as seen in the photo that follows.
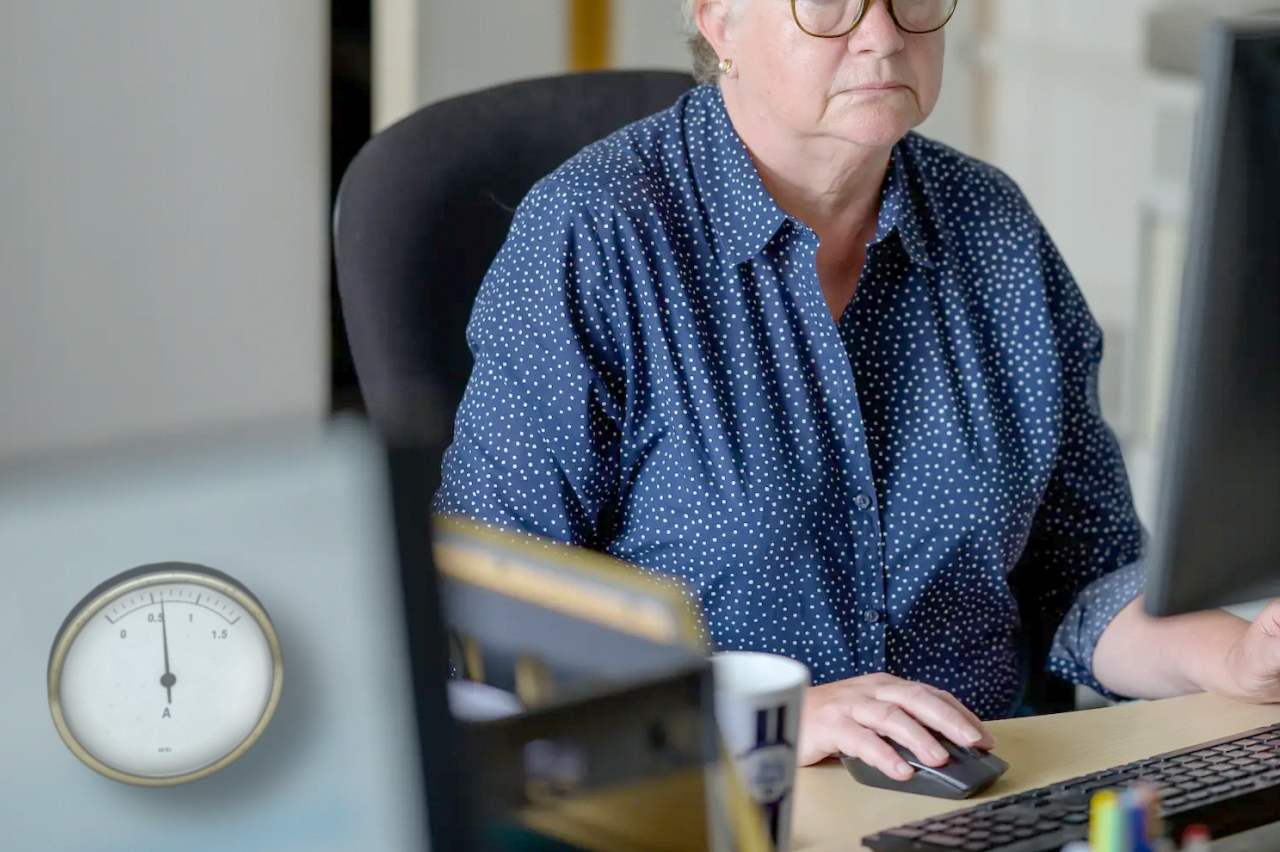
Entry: 0.6 A
